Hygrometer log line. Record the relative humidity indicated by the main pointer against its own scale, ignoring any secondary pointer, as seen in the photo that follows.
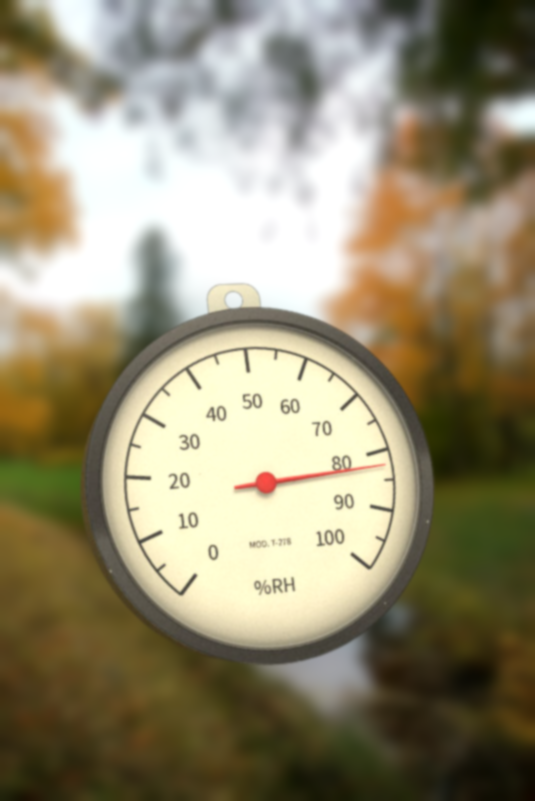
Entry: 82.5 %
